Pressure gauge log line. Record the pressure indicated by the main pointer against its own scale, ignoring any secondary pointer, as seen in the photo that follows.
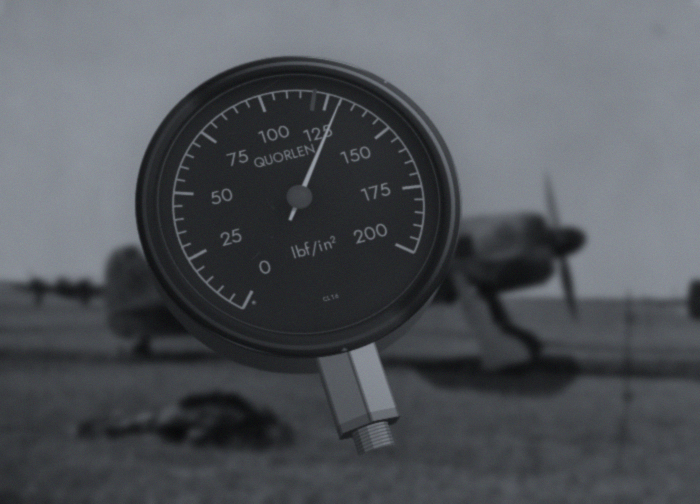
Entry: 130 psi
